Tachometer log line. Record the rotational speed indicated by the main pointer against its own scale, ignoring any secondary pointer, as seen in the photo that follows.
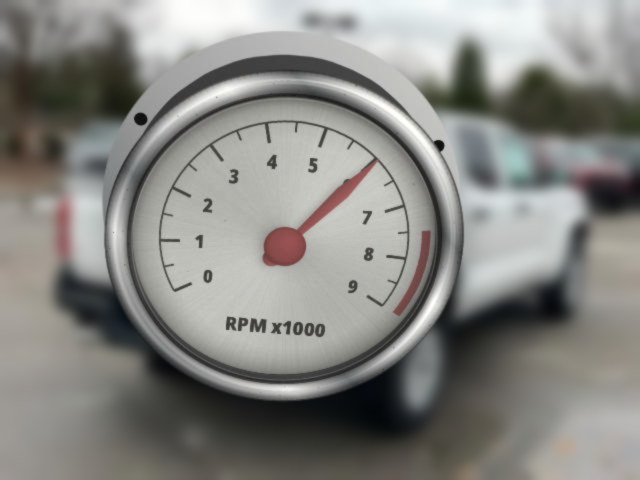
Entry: 6000 rpm
